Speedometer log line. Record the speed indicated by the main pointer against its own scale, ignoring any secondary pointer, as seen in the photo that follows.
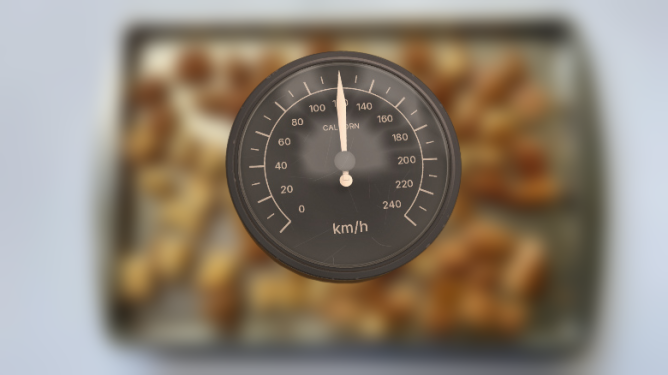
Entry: 120 km/h
